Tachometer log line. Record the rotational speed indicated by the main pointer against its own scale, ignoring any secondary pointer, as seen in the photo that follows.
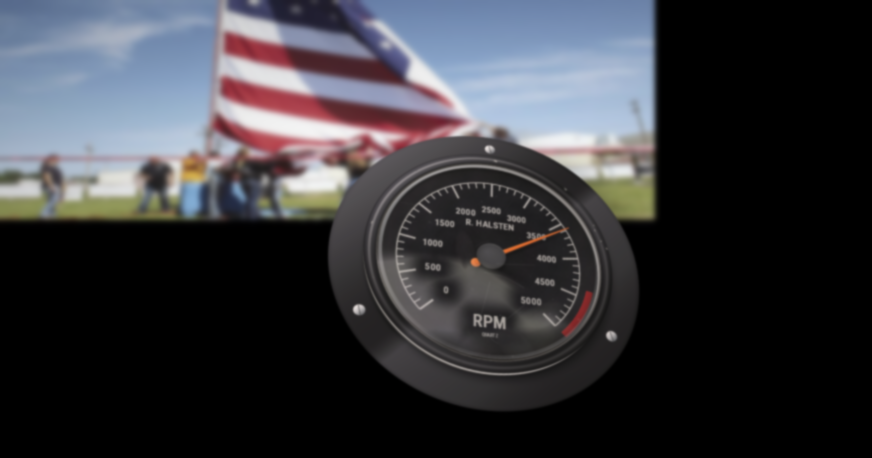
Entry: 3600 rpm
